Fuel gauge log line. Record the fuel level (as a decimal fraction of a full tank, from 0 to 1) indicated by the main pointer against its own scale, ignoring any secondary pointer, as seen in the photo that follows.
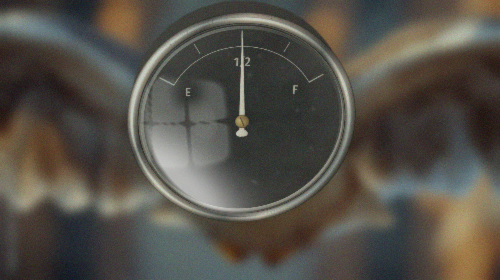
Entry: 0.5
